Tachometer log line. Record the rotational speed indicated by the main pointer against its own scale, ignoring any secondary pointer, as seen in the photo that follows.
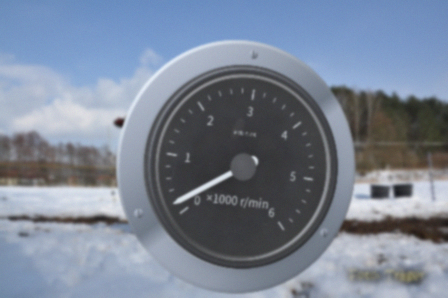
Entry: 200 rpm
